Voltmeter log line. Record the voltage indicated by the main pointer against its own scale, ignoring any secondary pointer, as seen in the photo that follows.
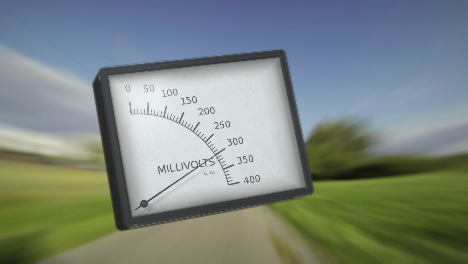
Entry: 300 mV
